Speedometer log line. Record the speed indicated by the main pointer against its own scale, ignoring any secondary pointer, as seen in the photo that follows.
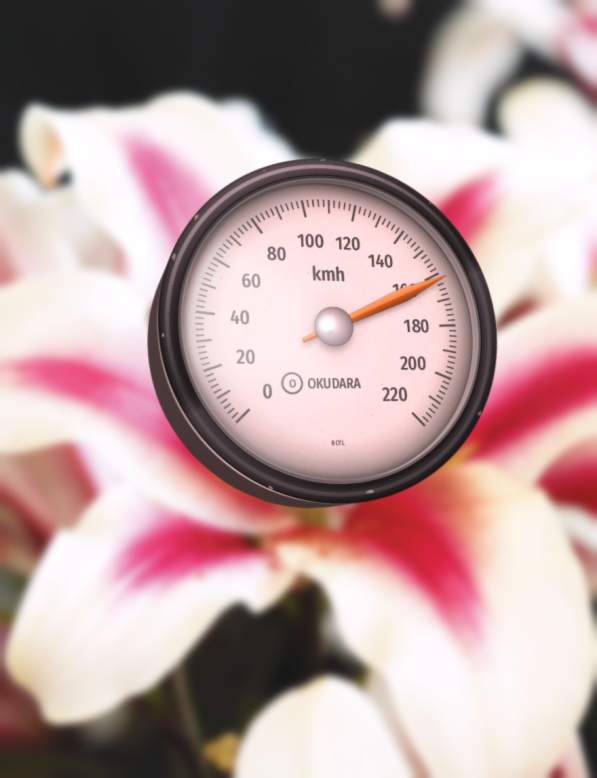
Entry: 162 km/h
